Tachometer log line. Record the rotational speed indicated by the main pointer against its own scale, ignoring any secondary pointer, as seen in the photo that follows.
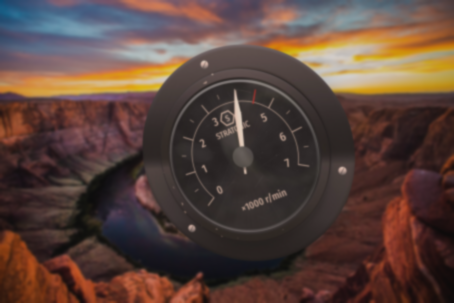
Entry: 4000 rpm
